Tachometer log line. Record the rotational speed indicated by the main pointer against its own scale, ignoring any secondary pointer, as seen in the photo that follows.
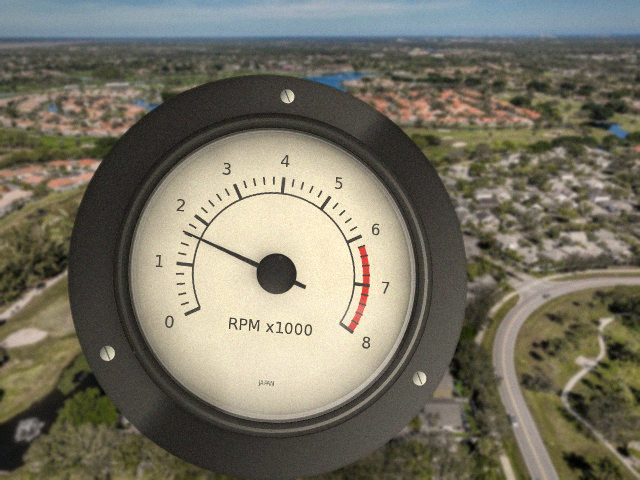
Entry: 1600 rpm
